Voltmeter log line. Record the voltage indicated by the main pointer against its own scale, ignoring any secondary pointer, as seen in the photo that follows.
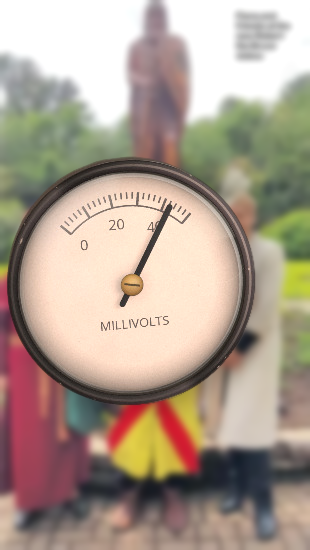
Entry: 42 mV
